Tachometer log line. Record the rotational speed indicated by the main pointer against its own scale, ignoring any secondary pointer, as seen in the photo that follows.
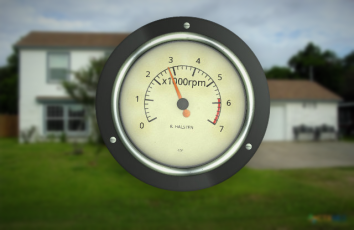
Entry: 2800 rpm
